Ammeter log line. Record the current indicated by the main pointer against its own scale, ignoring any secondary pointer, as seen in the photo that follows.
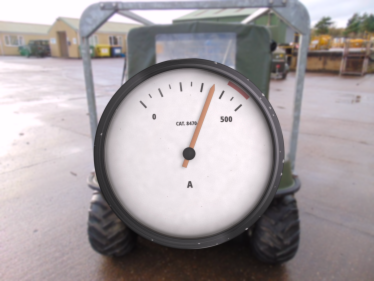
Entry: 350 A
